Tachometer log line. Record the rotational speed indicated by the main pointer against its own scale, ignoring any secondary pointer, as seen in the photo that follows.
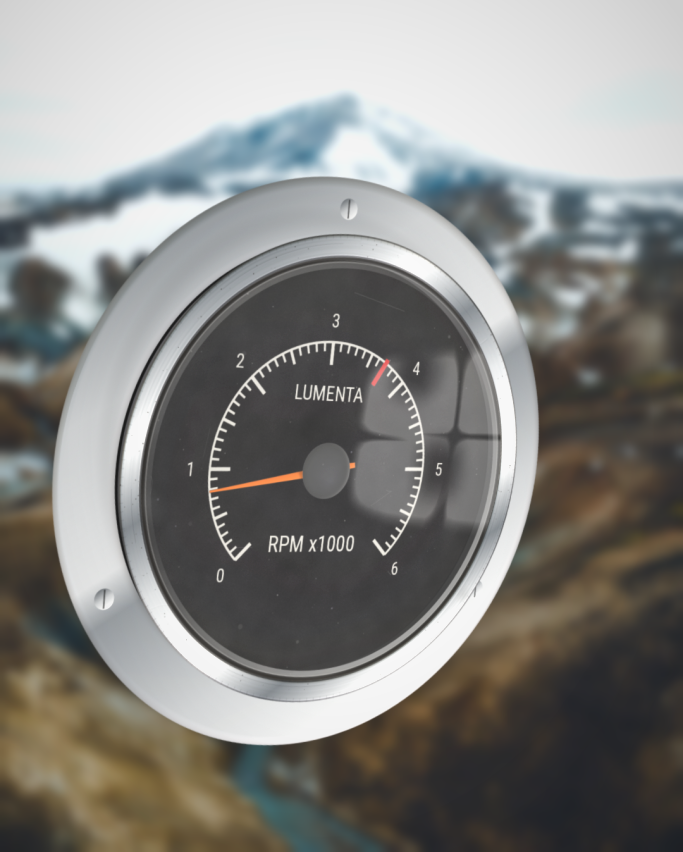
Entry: 800 rpm
